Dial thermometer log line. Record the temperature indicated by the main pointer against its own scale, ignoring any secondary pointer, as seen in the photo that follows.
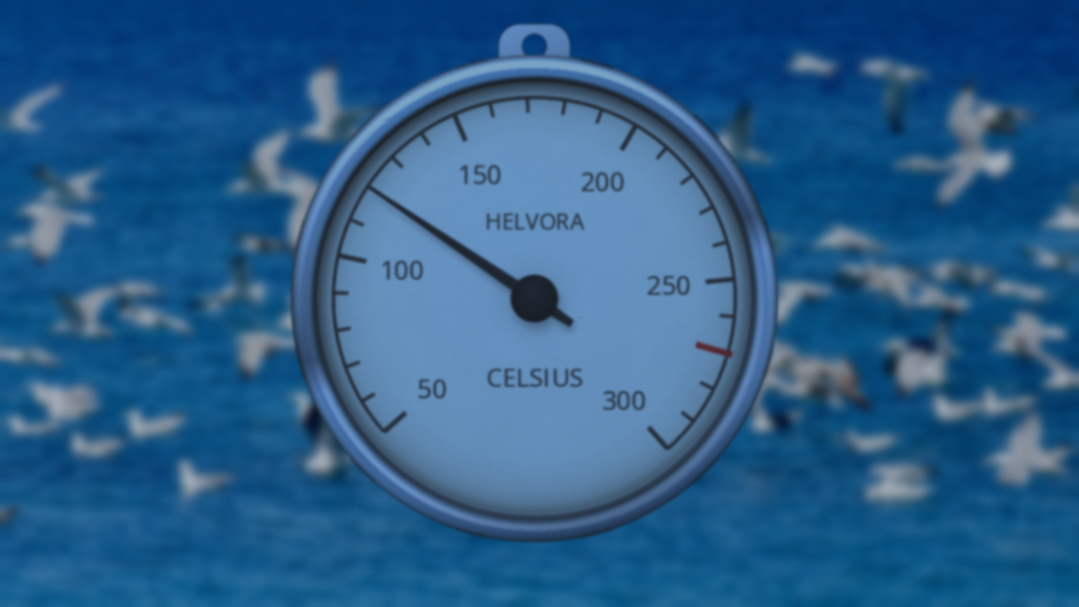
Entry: 120 °C
